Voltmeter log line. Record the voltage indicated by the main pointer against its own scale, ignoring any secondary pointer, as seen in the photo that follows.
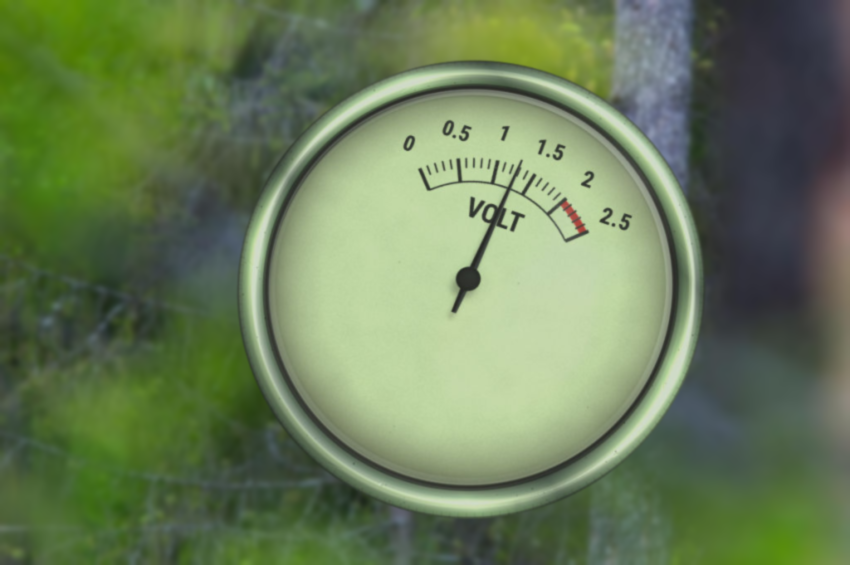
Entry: 1.3 V
